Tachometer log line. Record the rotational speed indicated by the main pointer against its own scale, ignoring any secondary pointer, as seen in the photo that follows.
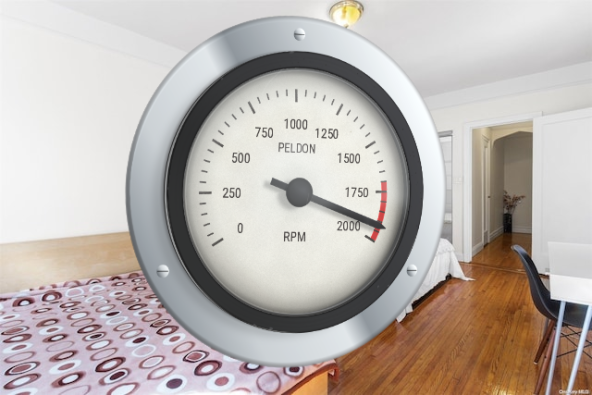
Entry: 1925 rpm
